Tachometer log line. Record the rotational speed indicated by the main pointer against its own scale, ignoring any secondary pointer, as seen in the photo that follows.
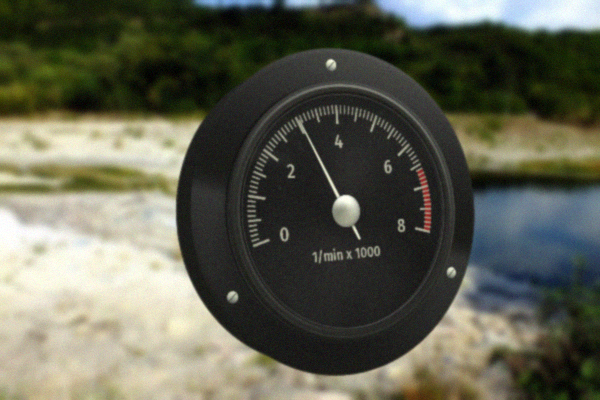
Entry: 3000 rpm
